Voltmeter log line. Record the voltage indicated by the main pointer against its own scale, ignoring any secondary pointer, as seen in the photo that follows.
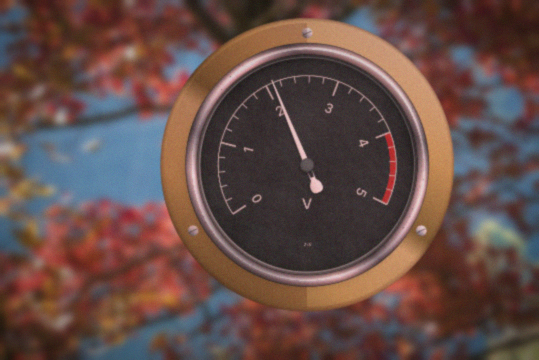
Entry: 2.1 V
